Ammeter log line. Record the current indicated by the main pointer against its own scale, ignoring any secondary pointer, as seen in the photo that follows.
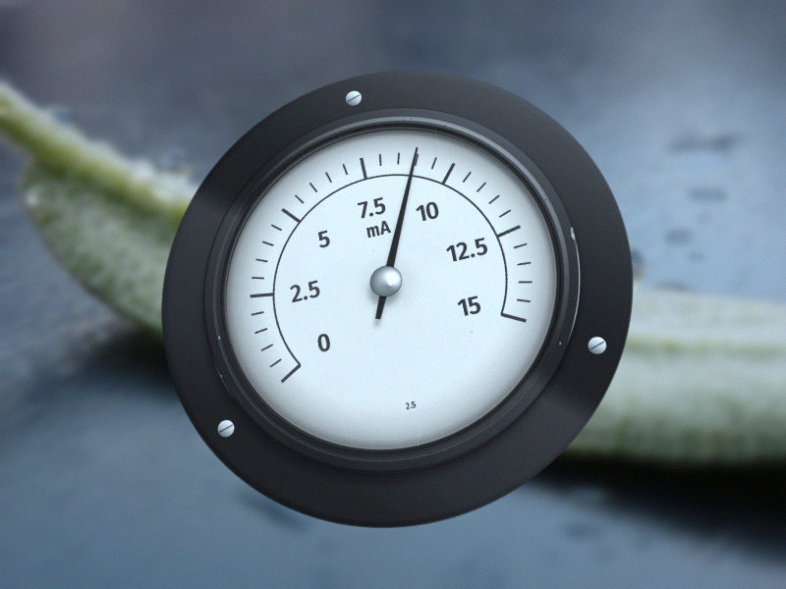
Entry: 9 mA
